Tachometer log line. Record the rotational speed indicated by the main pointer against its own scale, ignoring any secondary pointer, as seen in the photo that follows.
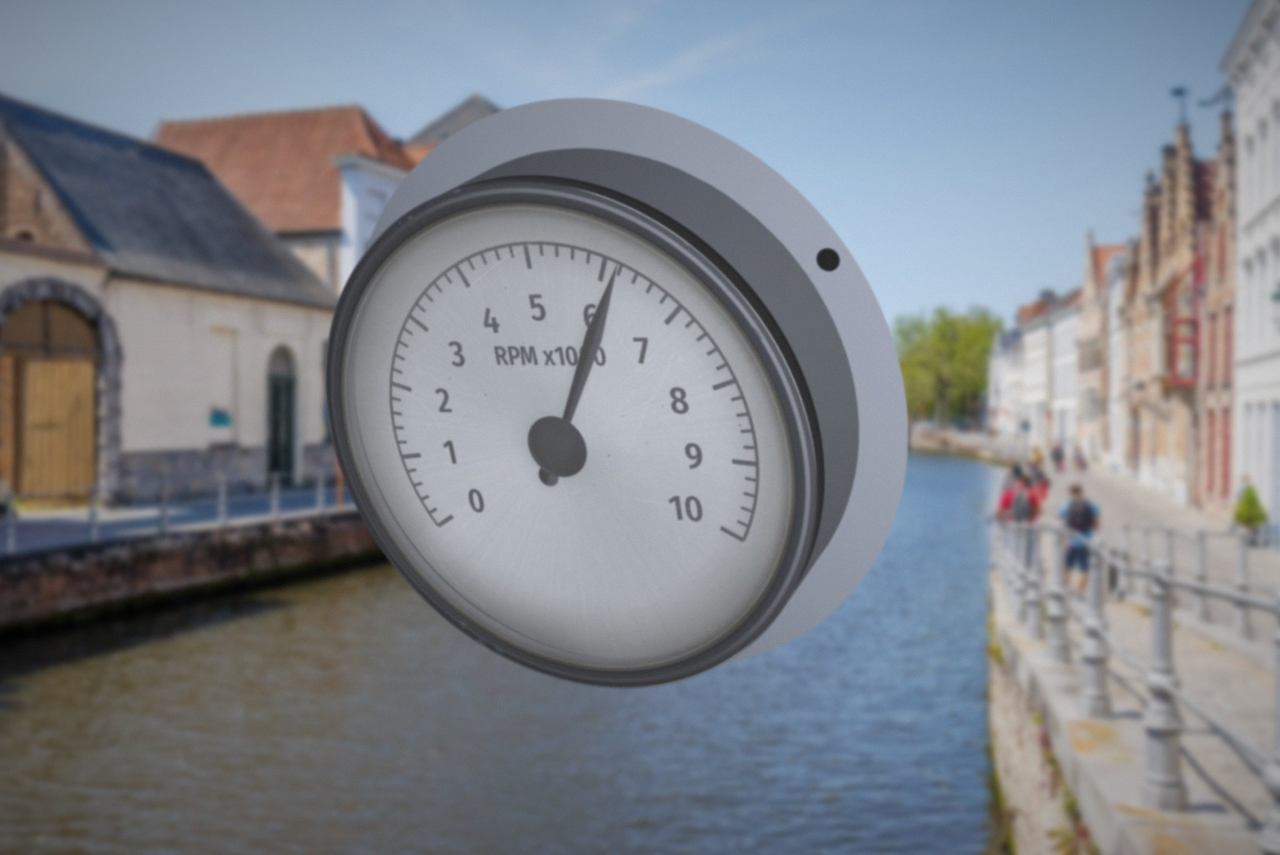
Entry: 6200 rpm
